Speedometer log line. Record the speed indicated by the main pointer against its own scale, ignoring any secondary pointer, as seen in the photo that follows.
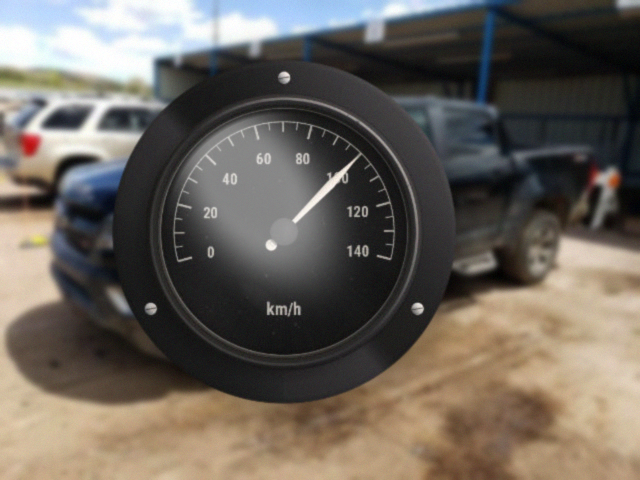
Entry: 100 km/h
